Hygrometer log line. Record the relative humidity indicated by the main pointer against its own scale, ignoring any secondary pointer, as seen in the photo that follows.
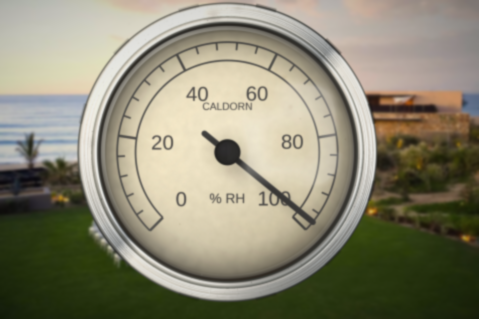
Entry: 98 %
